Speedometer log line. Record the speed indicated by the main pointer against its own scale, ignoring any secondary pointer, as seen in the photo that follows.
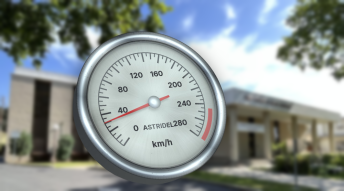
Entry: 30 km/h
